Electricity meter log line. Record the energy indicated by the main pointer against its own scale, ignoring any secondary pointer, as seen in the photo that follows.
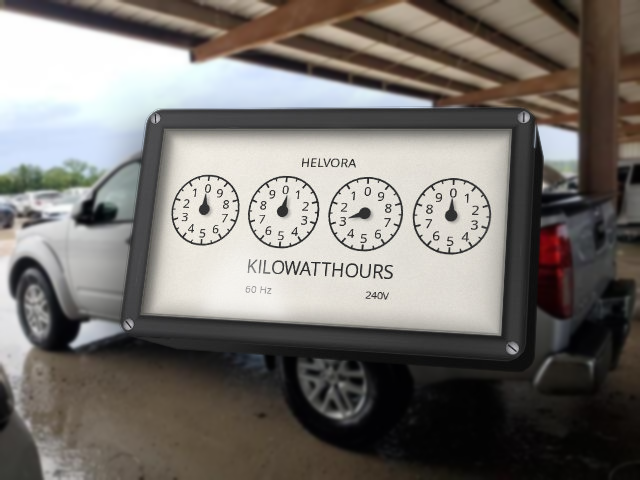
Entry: 30 kWh
